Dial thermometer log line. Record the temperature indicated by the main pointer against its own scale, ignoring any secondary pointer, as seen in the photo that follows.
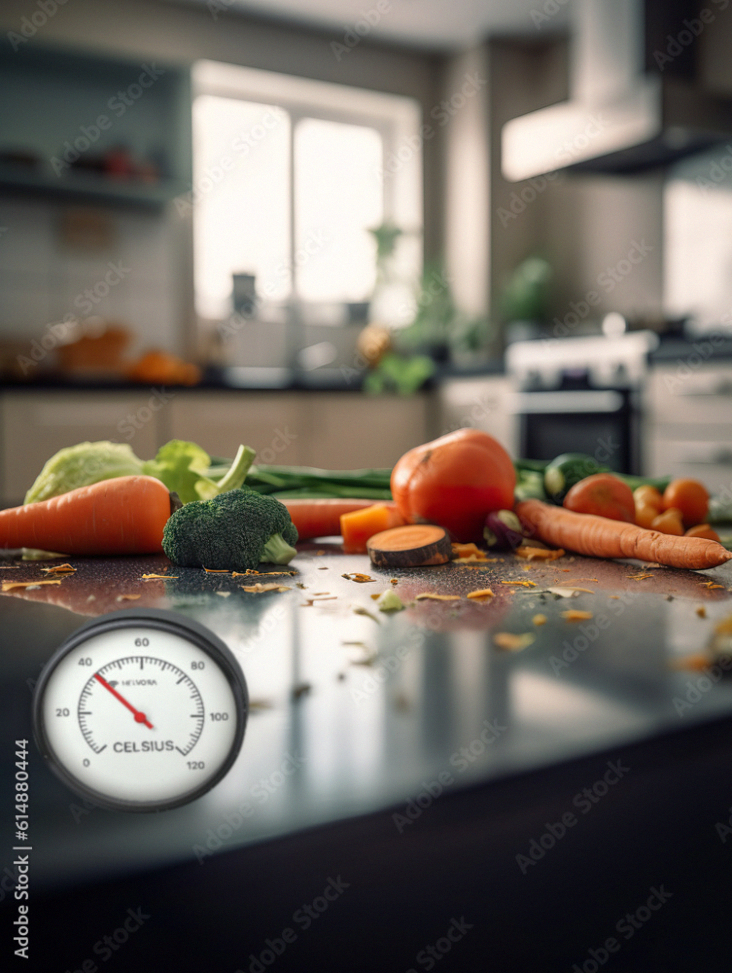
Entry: 40 °C
